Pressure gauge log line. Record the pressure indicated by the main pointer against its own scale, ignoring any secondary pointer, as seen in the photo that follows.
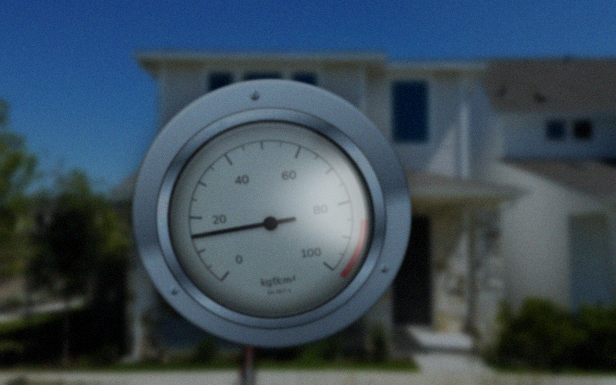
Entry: 15 kg/cm²
